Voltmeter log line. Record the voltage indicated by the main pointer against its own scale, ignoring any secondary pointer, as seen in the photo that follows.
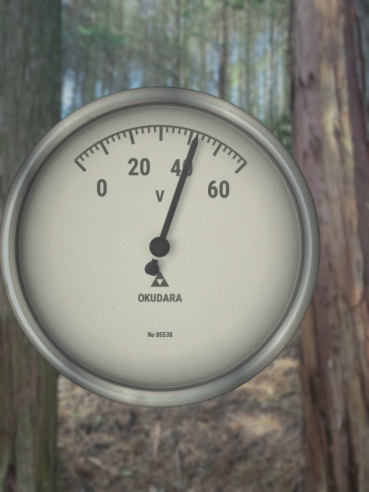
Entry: 42 V
